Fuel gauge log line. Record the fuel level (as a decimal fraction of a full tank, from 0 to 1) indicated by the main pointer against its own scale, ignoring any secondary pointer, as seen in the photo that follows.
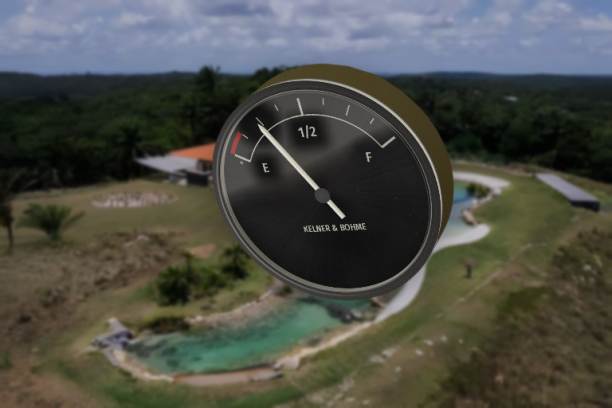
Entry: 0.25
